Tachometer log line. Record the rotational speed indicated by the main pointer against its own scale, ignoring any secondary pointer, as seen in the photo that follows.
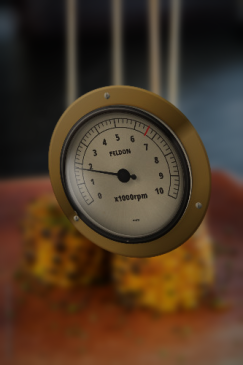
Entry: 1800 rpm
